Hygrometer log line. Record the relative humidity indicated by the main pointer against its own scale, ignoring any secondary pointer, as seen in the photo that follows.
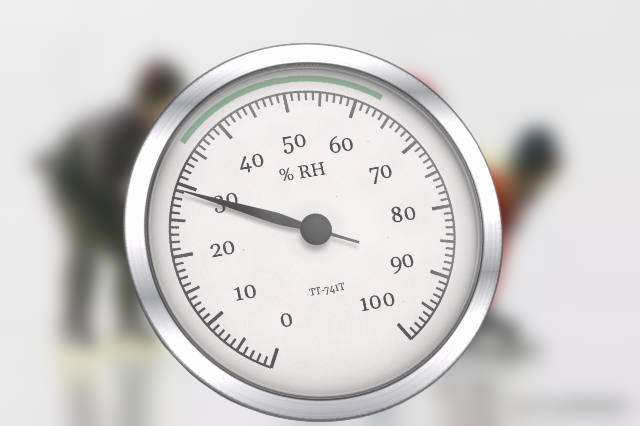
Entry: 29 %
